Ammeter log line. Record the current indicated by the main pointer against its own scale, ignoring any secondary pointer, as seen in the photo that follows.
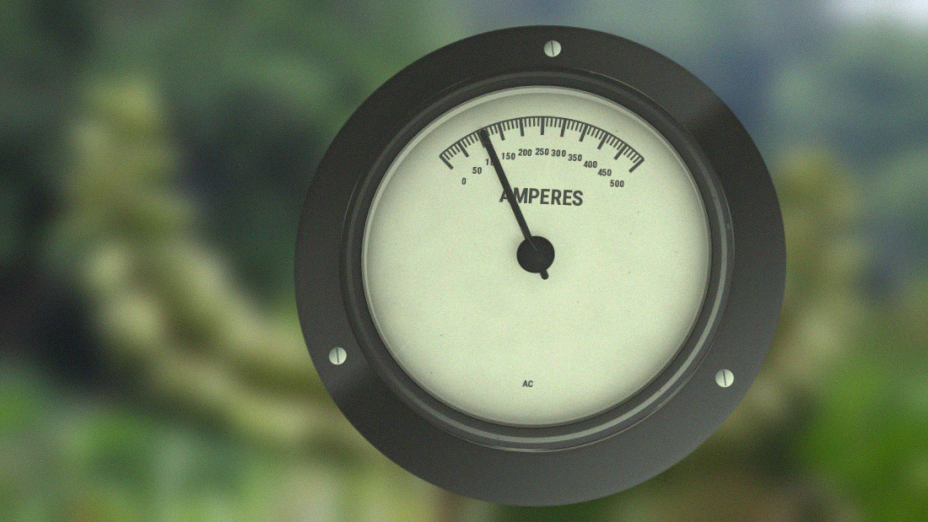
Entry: 110 A
